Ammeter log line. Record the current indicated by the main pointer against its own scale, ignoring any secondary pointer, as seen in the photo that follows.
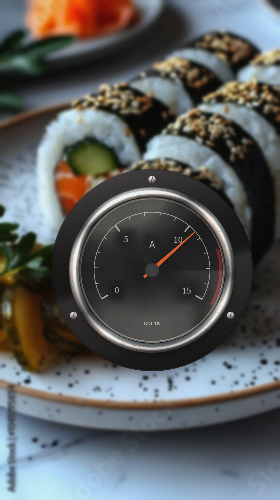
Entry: 10.5 A
